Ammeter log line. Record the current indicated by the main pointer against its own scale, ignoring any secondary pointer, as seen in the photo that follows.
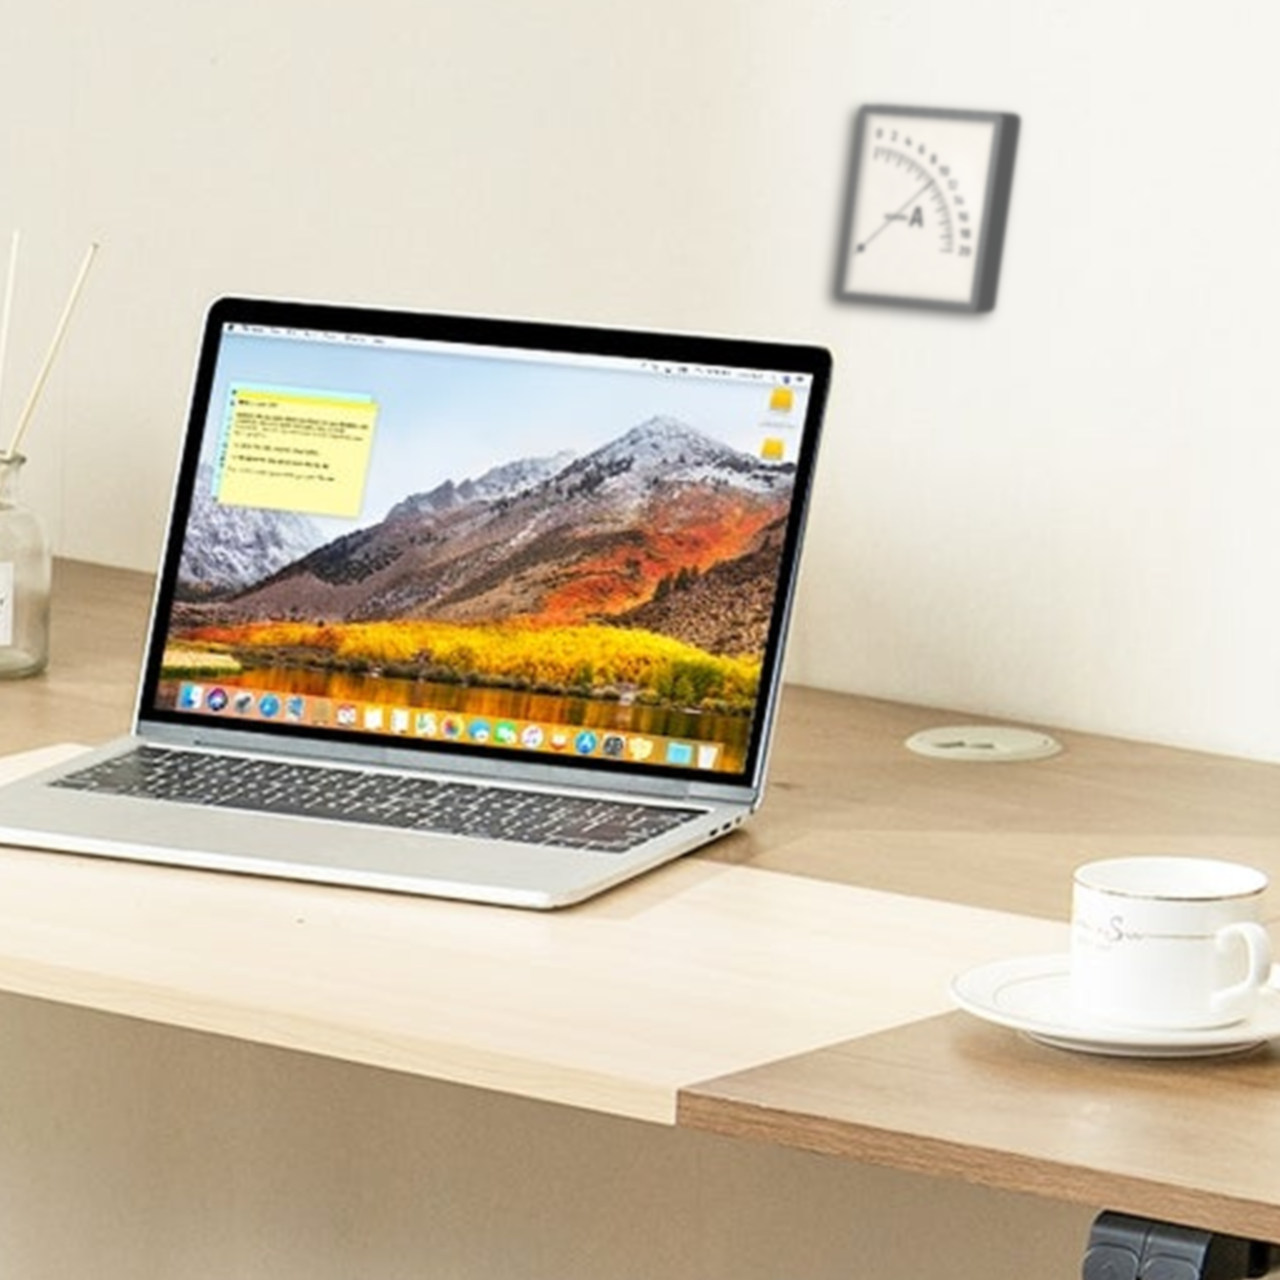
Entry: 10 A
